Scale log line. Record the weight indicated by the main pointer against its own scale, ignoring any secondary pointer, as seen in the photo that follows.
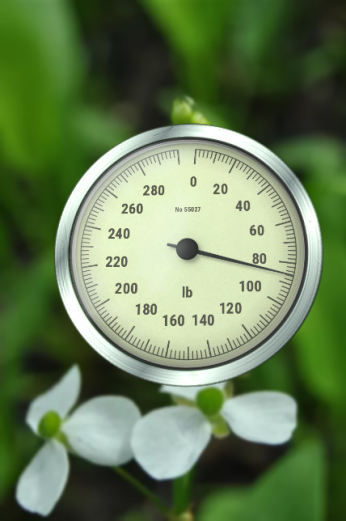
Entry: 86 lb
